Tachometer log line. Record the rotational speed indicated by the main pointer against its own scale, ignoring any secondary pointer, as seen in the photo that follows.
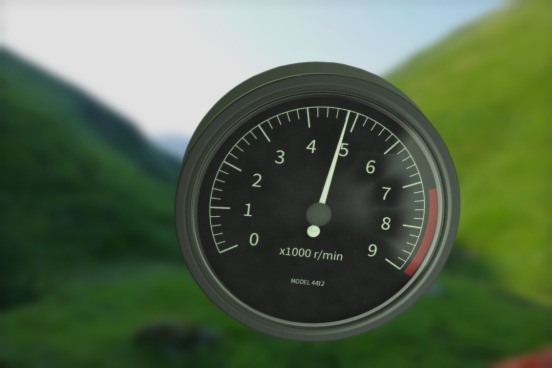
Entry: 4800 rpm
